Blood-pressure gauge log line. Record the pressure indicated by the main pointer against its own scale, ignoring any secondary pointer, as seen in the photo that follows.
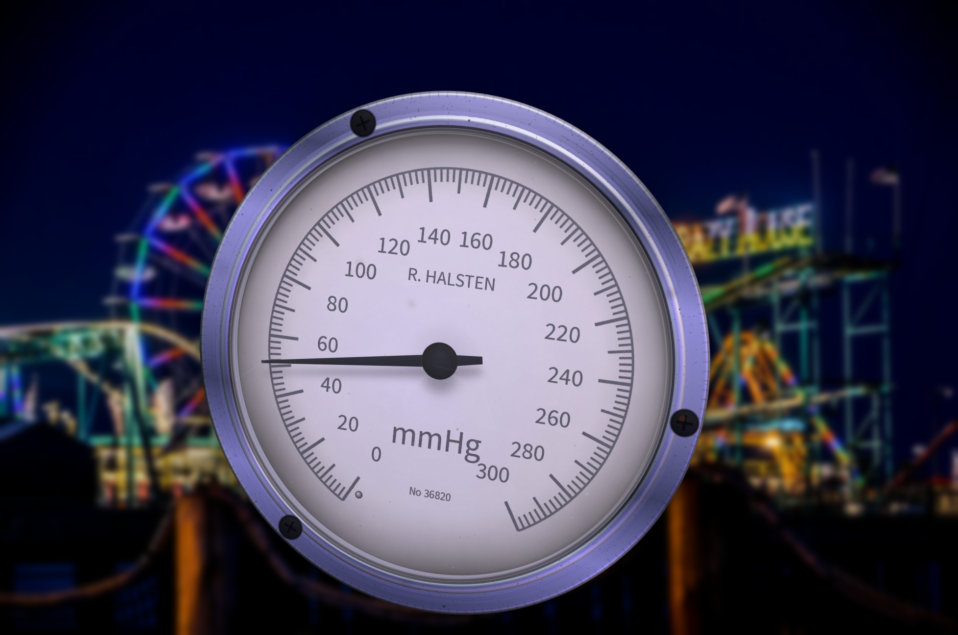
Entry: 52 mmHg
